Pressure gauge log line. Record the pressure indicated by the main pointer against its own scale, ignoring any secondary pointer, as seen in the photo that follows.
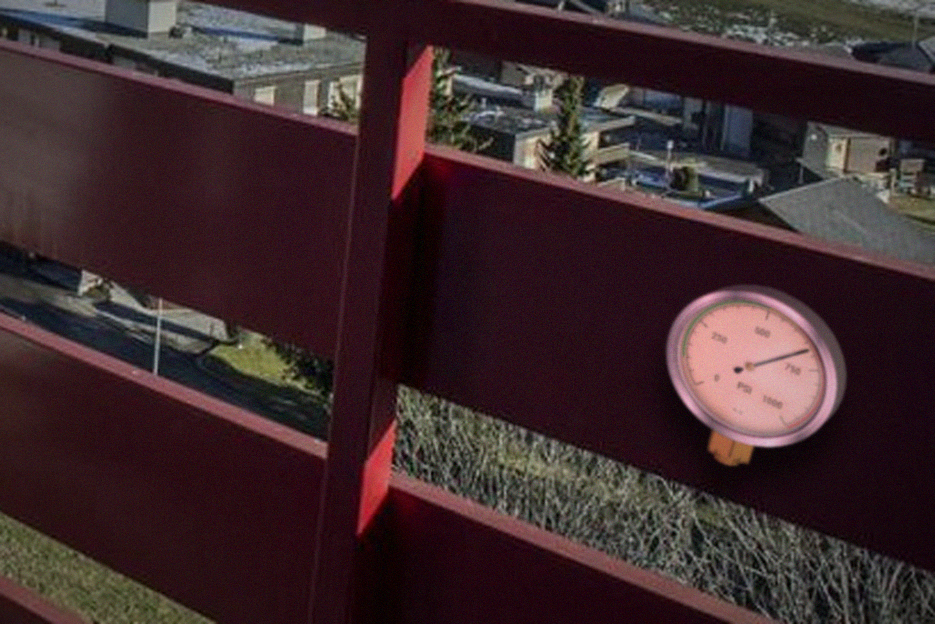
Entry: 675 psi
